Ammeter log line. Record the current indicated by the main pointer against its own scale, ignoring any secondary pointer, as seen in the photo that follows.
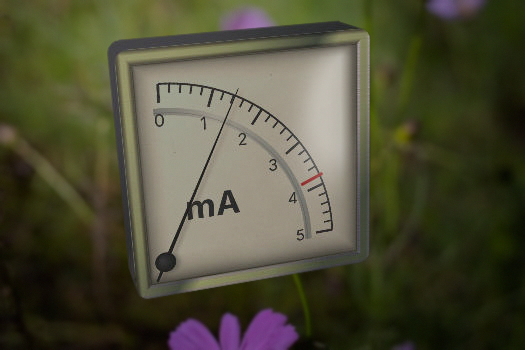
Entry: 1.4 mA
